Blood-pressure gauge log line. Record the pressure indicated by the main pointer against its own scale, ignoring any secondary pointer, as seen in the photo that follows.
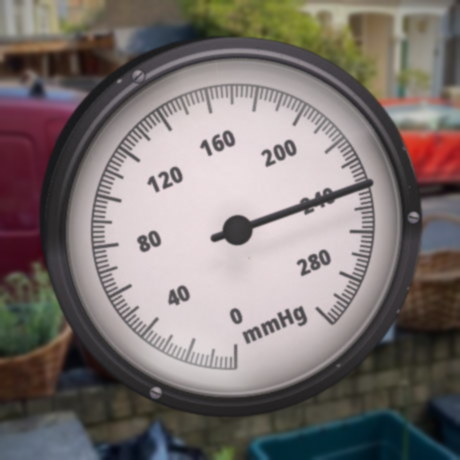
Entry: 240 mmHg
